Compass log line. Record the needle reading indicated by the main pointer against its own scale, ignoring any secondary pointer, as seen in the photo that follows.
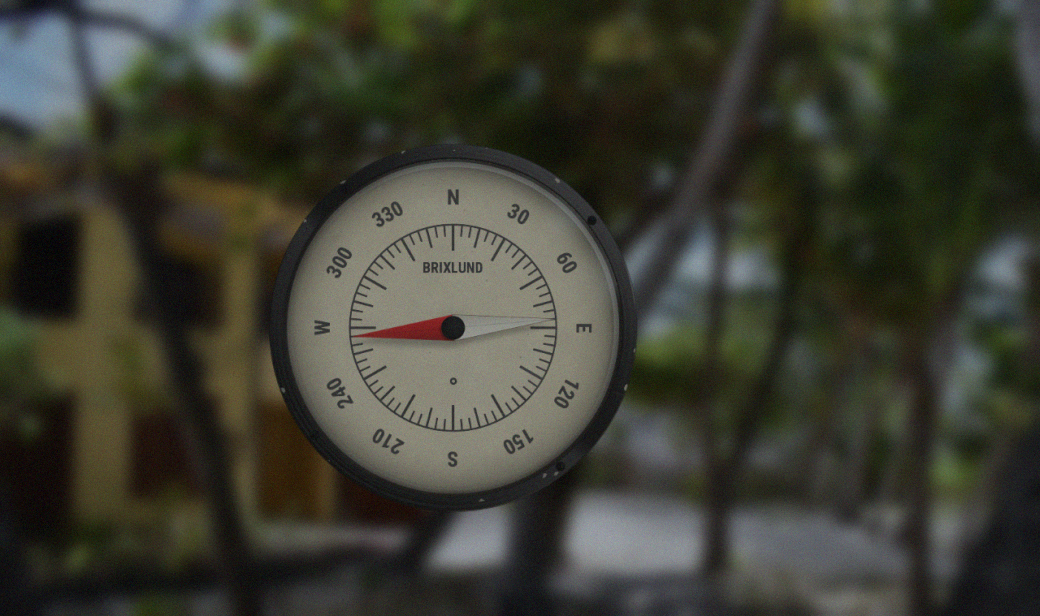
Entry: 265 °
